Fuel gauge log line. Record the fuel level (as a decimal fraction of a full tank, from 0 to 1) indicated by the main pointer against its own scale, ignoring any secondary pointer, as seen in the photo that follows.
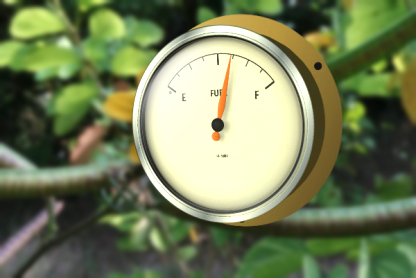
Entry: 0.625
